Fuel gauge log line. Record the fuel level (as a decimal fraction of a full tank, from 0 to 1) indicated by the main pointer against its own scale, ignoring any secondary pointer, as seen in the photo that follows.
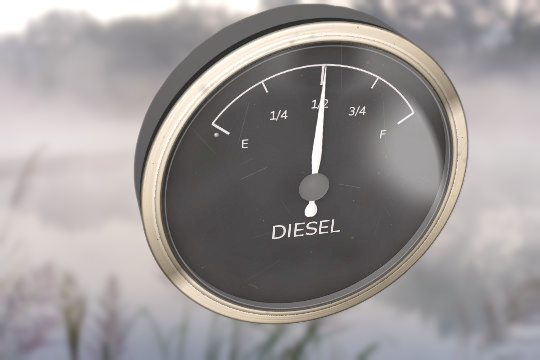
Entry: 0.5
